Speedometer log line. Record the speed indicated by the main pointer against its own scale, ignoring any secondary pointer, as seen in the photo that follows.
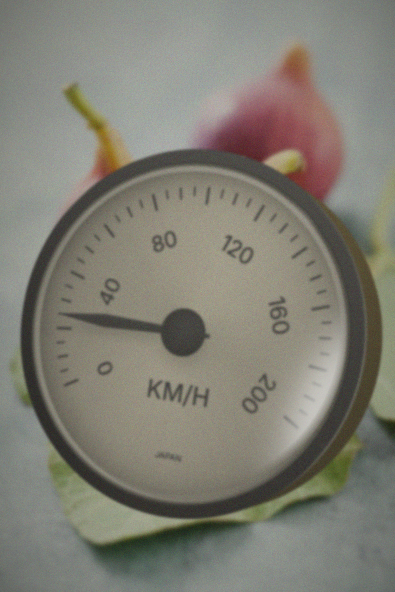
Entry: 25 km/h
